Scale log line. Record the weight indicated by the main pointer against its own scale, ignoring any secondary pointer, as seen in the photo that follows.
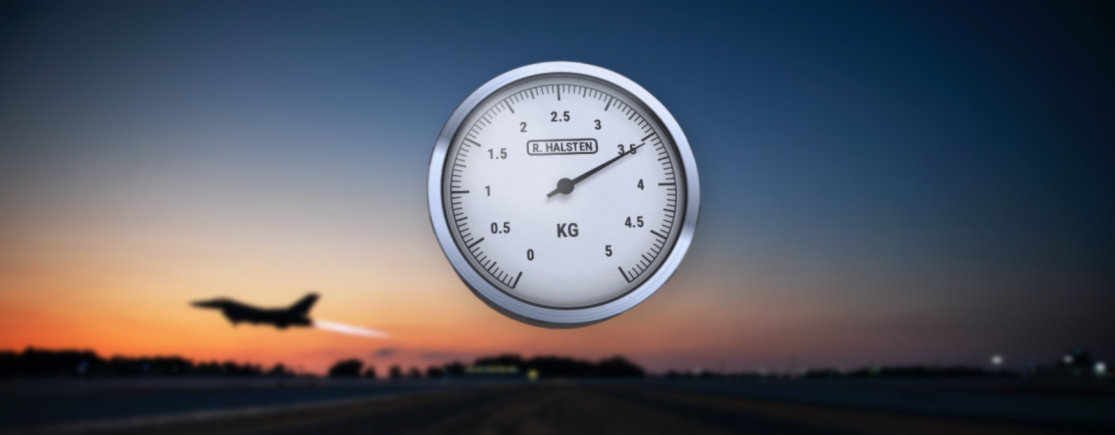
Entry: 3.55 kg
